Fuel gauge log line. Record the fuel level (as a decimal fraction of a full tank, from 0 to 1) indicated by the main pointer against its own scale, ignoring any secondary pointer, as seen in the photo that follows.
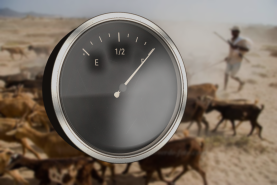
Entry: 1
